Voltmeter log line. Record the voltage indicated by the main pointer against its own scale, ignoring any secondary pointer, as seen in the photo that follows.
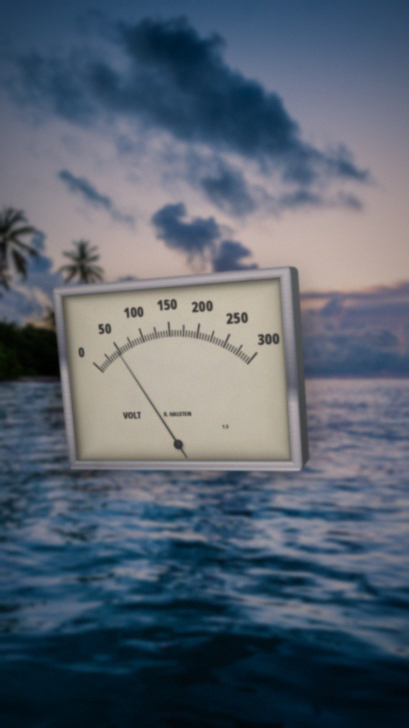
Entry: 50 V
